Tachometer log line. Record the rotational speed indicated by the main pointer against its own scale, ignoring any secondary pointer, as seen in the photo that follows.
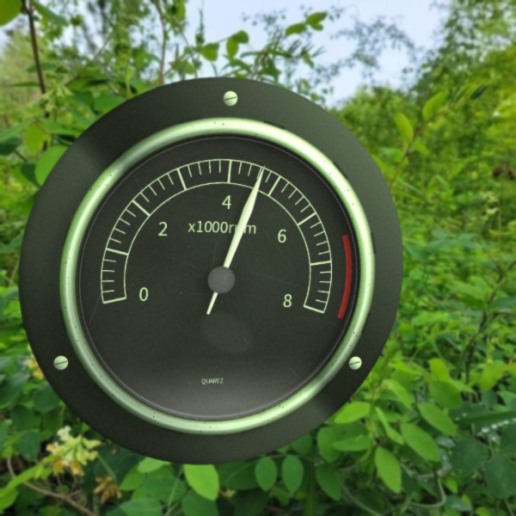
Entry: 4600 rpm
